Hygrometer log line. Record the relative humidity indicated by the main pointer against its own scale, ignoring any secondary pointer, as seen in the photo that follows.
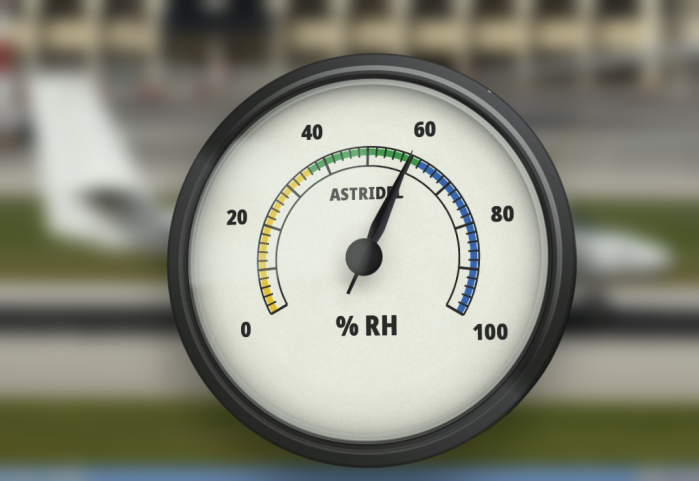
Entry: 60 %
